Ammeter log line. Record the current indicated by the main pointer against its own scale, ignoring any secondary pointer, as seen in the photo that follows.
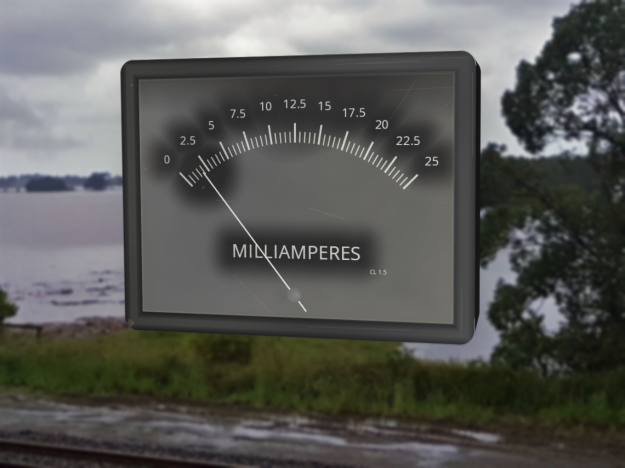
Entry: 2 mA
